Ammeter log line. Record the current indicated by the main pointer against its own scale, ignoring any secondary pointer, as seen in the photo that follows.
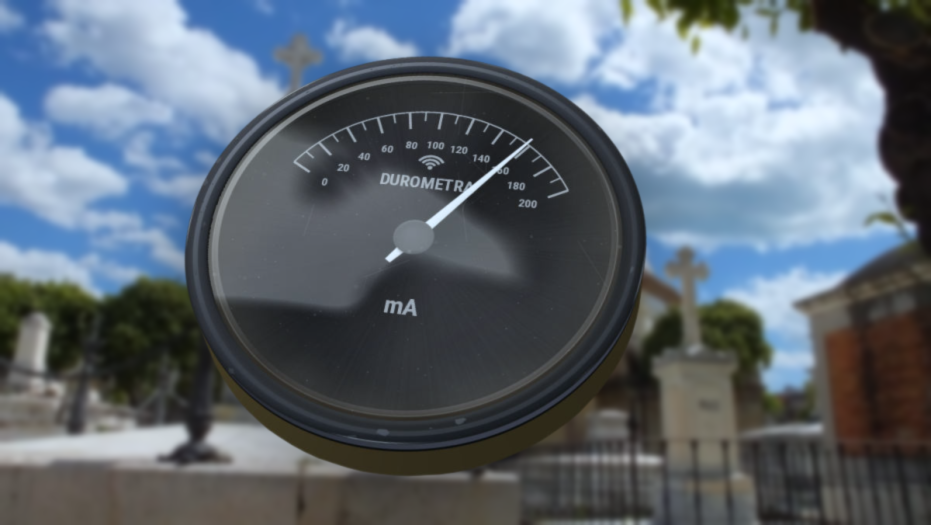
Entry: 160 mA
